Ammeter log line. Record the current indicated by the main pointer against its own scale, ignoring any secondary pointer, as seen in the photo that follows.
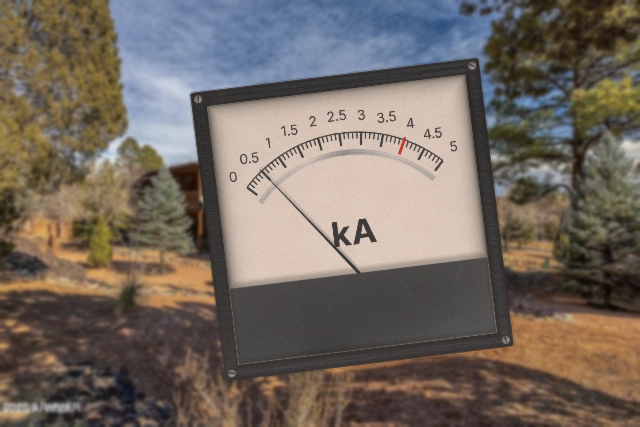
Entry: 0.5 kA
